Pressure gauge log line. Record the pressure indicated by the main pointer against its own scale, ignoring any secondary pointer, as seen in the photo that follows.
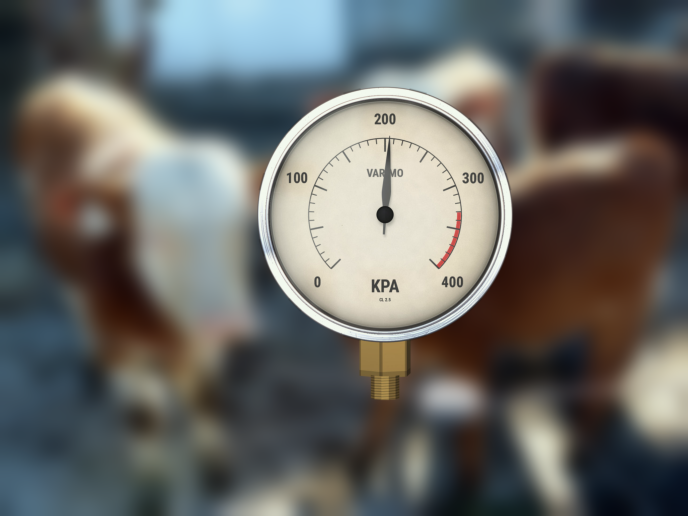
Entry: 205 kPa
